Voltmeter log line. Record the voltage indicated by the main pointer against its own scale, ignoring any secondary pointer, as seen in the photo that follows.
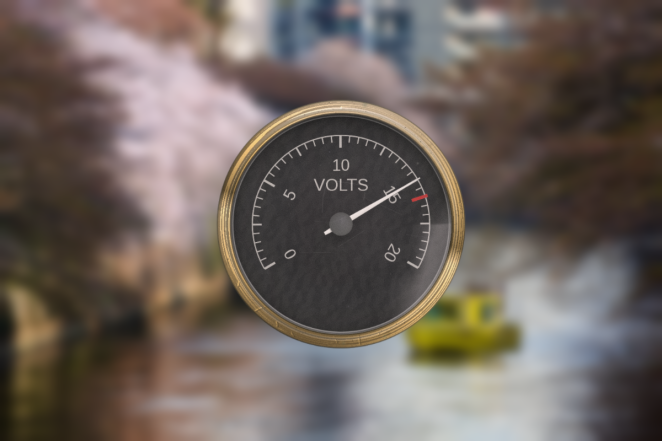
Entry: 15 V
